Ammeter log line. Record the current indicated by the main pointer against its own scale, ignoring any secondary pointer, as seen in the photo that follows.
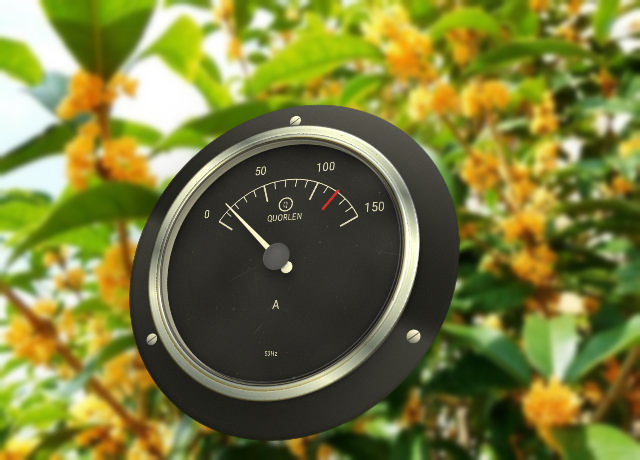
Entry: 15 A
